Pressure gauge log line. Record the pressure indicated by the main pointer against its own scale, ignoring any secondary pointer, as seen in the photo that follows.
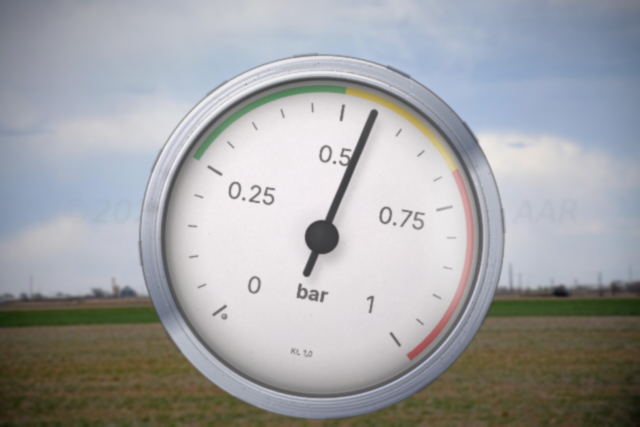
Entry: 0.55 bar
